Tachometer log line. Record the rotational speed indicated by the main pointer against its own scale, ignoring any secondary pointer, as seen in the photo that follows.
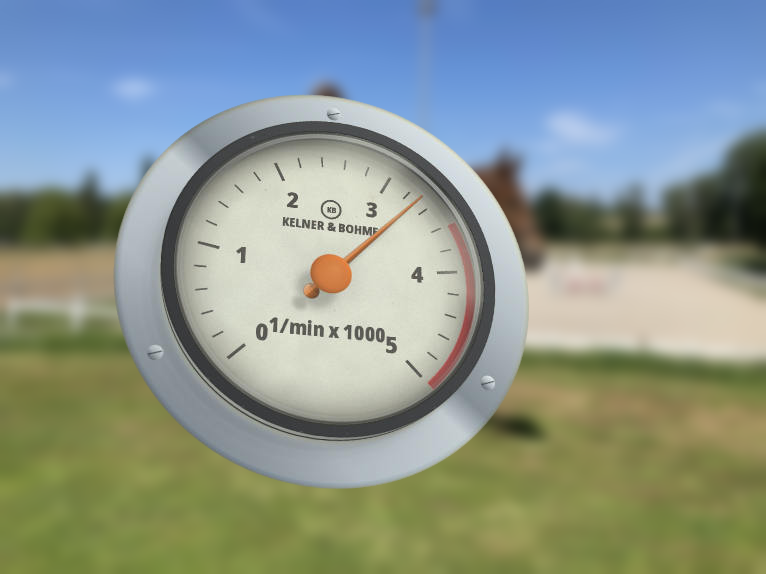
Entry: 3300 rpm
